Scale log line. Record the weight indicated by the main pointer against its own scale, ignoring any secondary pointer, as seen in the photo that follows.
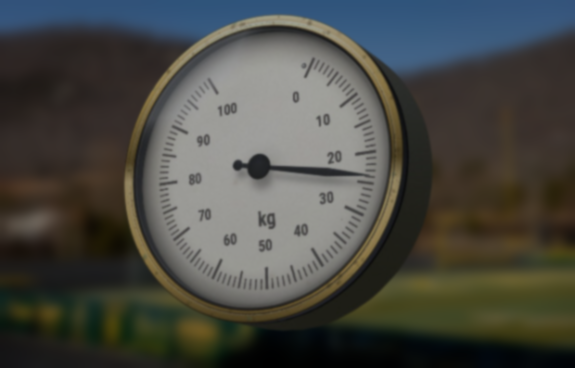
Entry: 24 kg
